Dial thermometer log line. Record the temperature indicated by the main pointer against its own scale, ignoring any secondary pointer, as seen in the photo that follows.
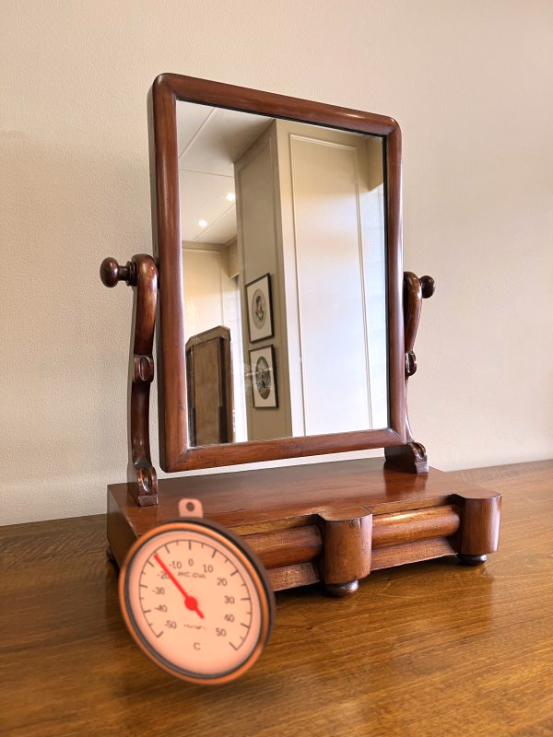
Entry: -15 °C
